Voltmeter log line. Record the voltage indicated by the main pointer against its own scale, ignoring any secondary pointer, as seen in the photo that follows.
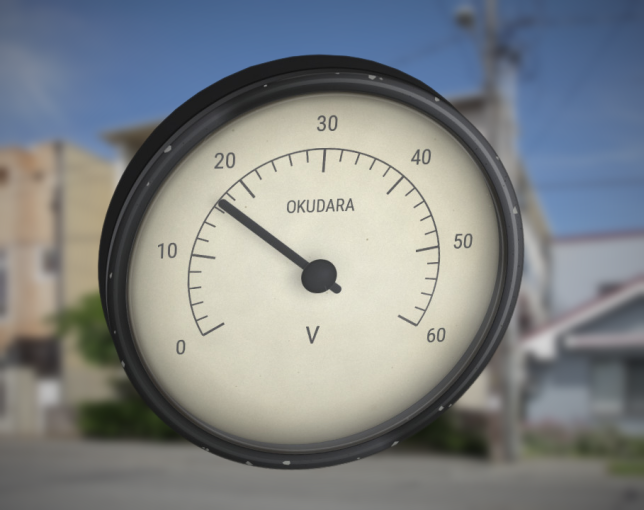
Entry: 17 V
